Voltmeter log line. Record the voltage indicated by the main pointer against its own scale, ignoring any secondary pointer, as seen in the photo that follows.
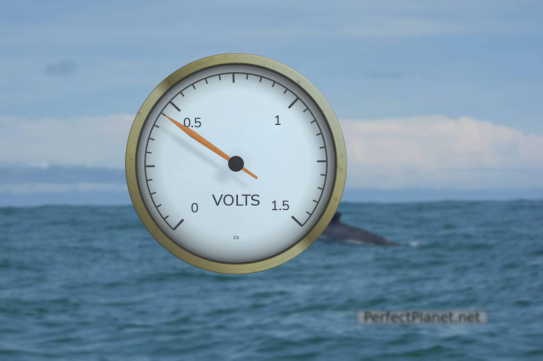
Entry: 0.45 V
